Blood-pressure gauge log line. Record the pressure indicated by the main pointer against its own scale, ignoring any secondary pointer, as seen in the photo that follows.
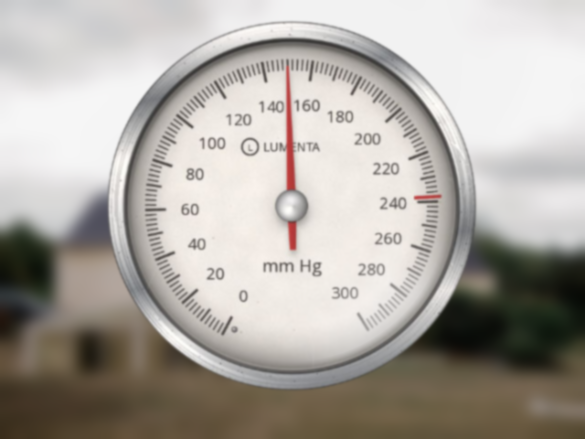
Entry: 150 mmHg
